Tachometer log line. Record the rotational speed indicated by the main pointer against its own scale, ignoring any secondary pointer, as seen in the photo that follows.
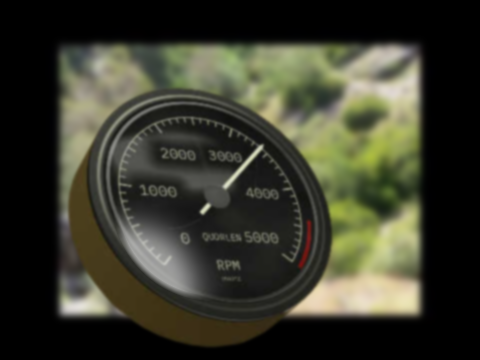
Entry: 3400 rpm
